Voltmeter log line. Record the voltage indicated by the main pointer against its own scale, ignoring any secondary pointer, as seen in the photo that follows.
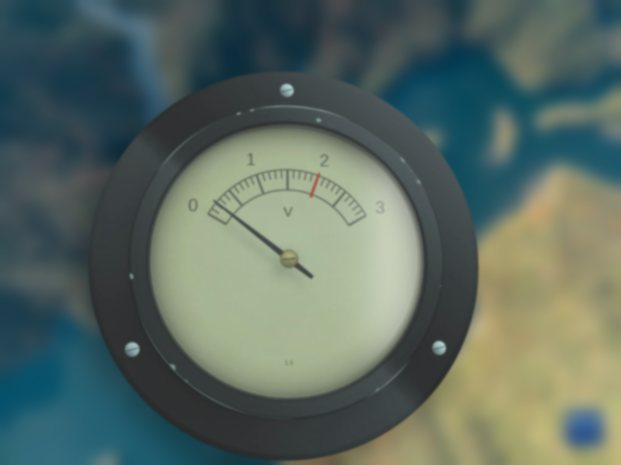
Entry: 0.2 V
